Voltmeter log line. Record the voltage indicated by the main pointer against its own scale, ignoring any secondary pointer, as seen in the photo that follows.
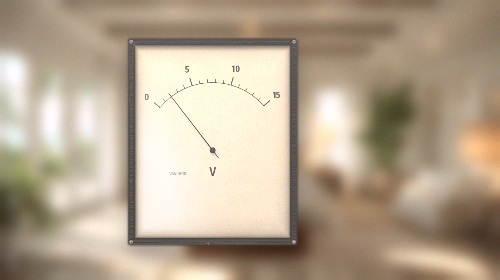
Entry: 2 V
